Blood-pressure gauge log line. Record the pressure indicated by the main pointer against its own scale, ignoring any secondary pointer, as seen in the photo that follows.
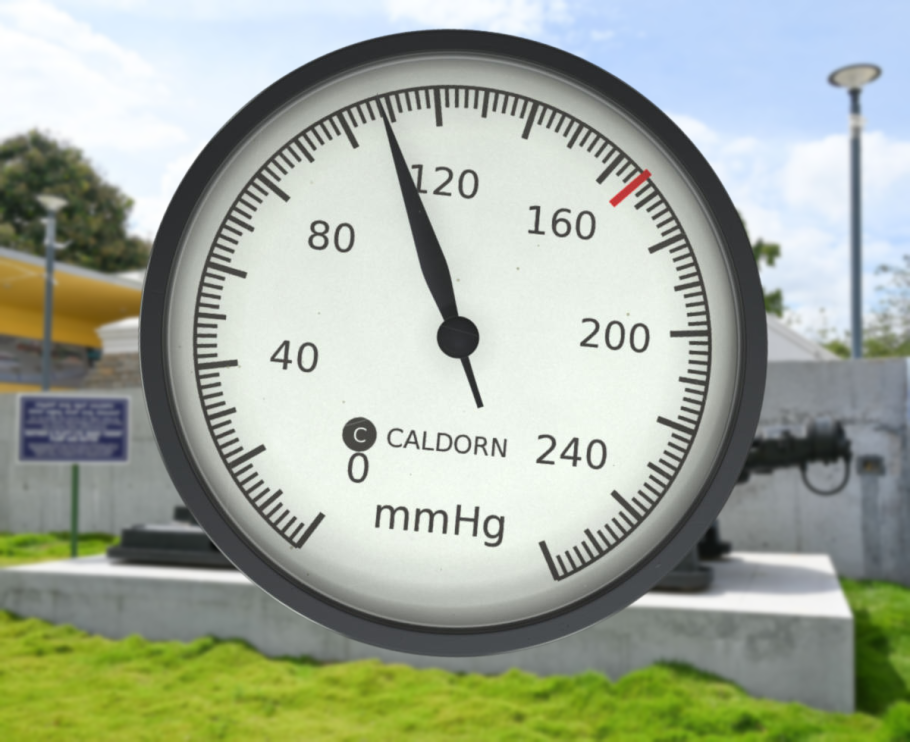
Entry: 108 mmHg
